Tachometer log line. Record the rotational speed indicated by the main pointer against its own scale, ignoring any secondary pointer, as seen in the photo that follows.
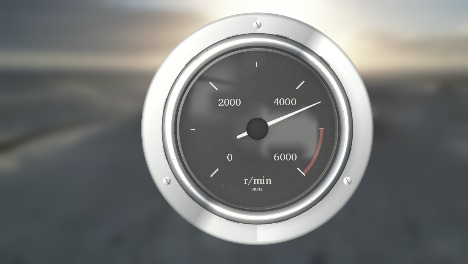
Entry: 4500 rpm
